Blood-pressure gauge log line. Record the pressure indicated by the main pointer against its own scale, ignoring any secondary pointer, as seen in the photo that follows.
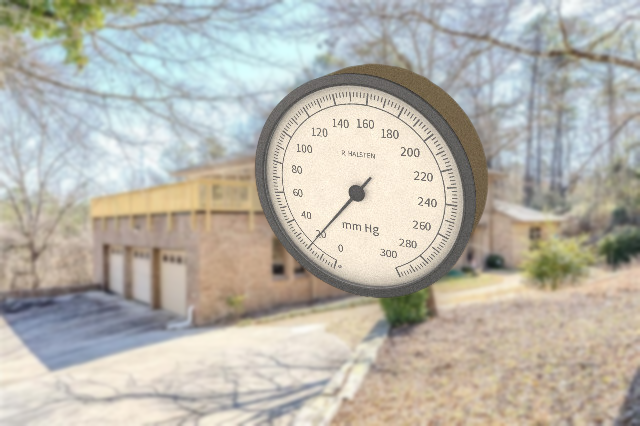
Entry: 20 mmHg
